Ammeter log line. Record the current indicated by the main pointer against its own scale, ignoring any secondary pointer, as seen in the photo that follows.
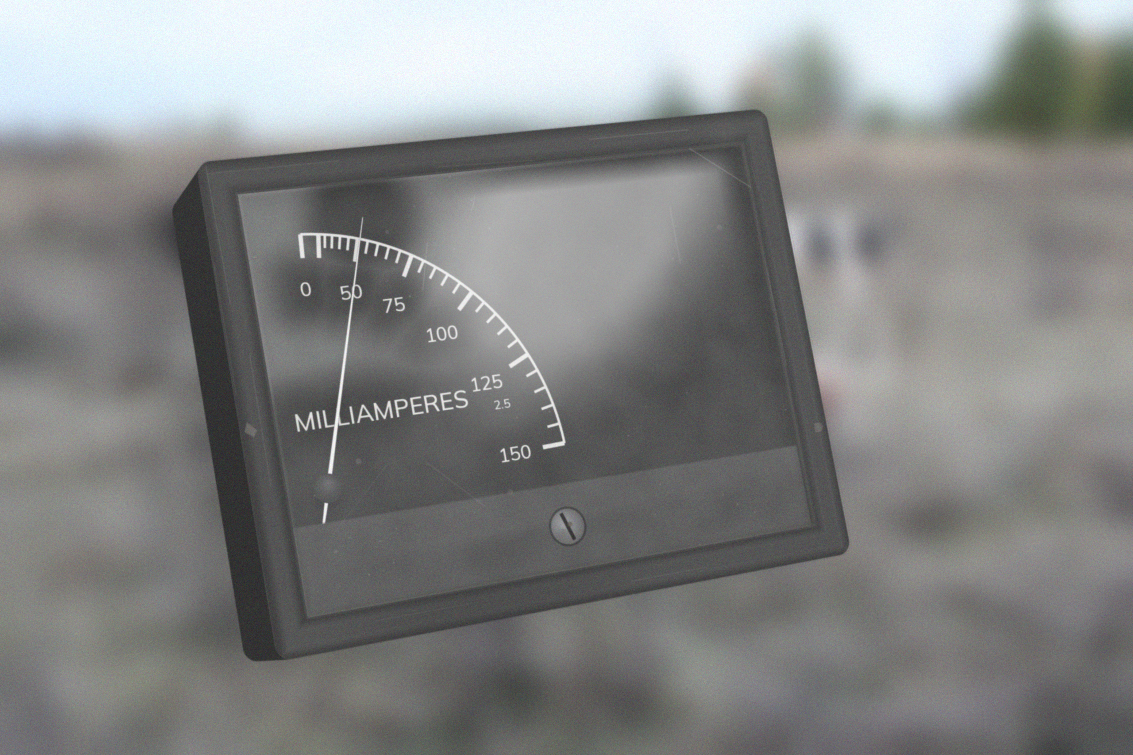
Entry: 50 mA
